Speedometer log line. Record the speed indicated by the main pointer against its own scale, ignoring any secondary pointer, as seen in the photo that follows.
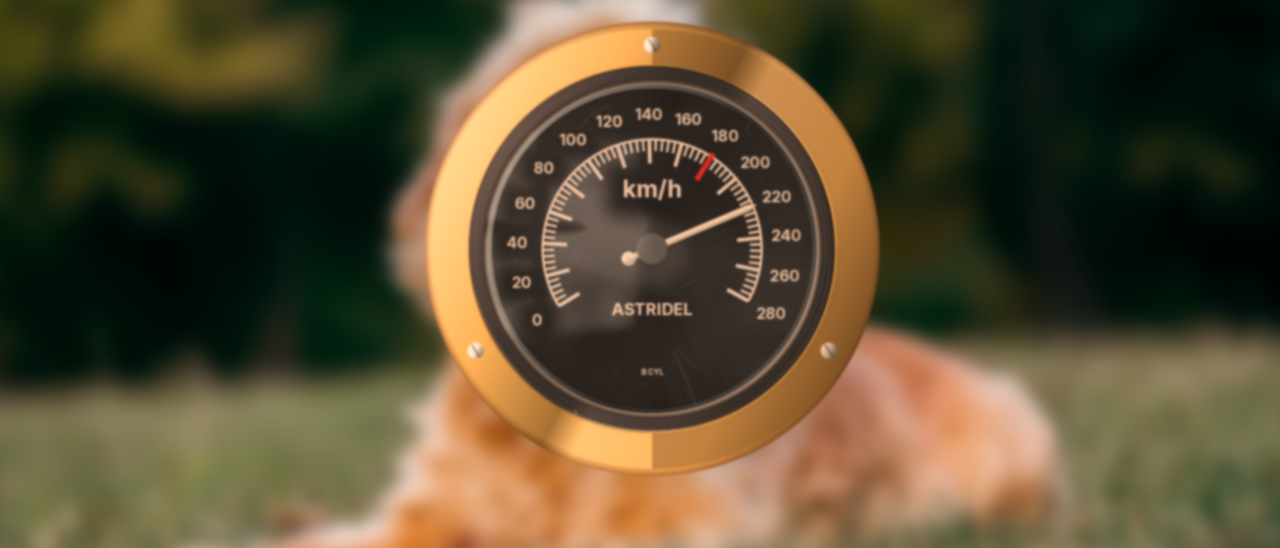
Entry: 220 km/h
